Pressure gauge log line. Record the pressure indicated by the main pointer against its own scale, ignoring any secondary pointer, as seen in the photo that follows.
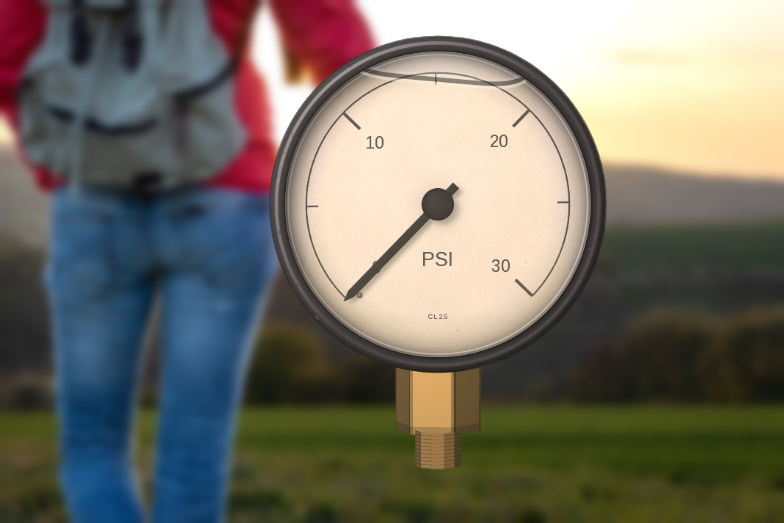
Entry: 0 psi
